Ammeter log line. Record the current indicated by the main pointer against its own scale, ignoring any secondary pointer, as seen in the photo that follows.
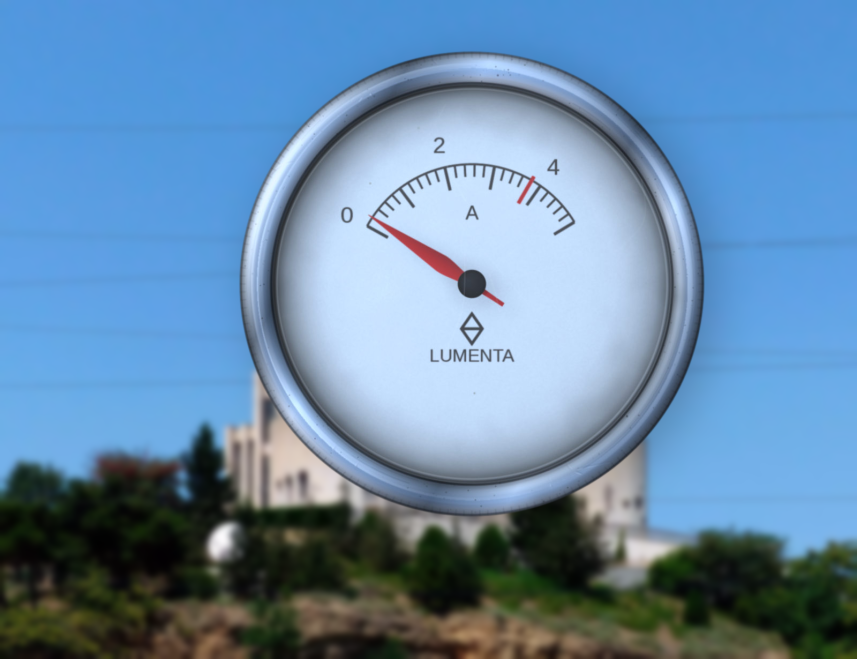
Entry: 0.2 A
